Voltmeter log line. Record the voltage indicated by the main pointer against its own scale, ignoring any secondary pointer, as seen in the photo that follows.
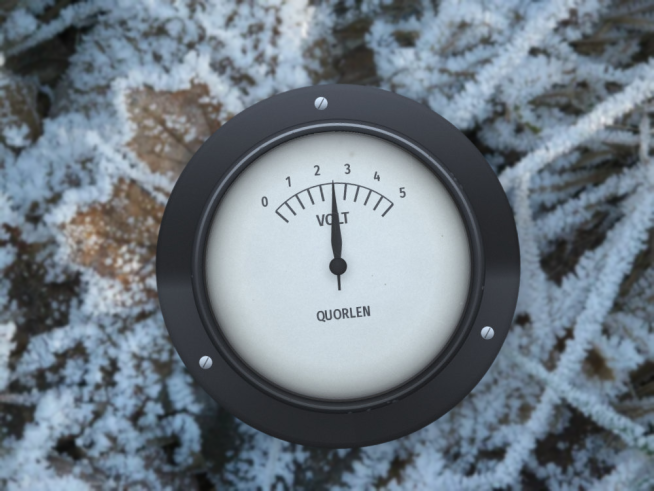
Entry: 2.5 V
